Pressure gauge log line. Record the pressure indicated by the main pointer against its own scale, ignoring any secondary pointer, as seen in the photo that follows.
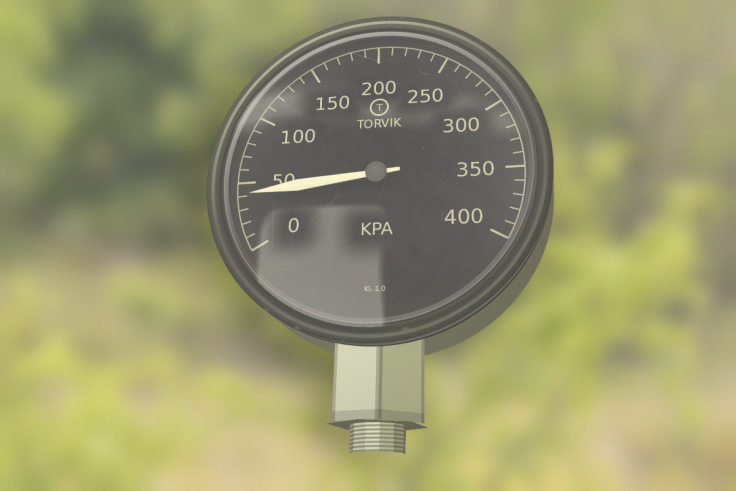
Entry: 40 kPa
